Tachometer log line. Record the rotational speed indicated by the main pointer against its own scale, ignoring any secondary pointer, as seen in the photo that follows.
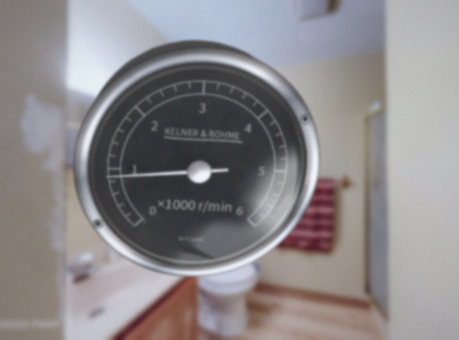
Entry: 900 rpm
